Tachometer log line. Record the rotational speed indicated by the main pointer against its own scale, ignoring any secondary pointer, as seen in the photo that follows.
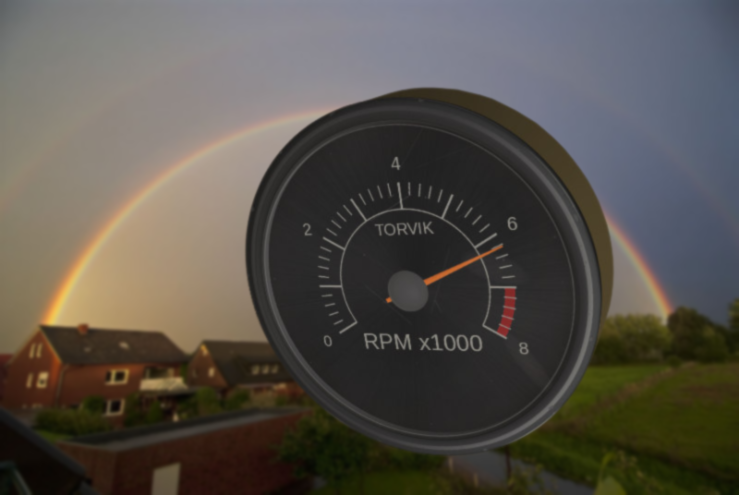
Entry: 6200 rpm
